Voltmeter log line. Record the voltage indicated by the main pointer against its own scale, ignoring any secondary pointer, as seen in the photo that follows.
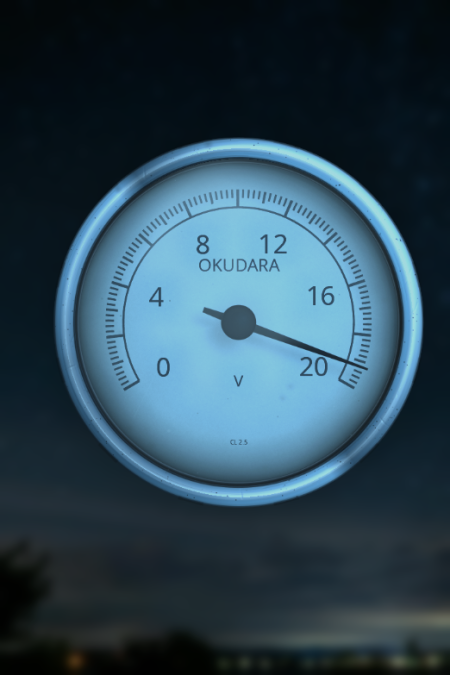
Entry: 19.2 V
